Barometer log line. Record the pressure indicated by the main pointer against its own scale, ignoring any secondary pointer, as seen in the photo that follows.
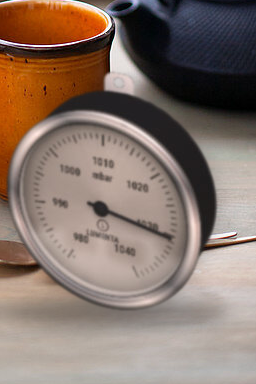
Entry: 1030 mbar
